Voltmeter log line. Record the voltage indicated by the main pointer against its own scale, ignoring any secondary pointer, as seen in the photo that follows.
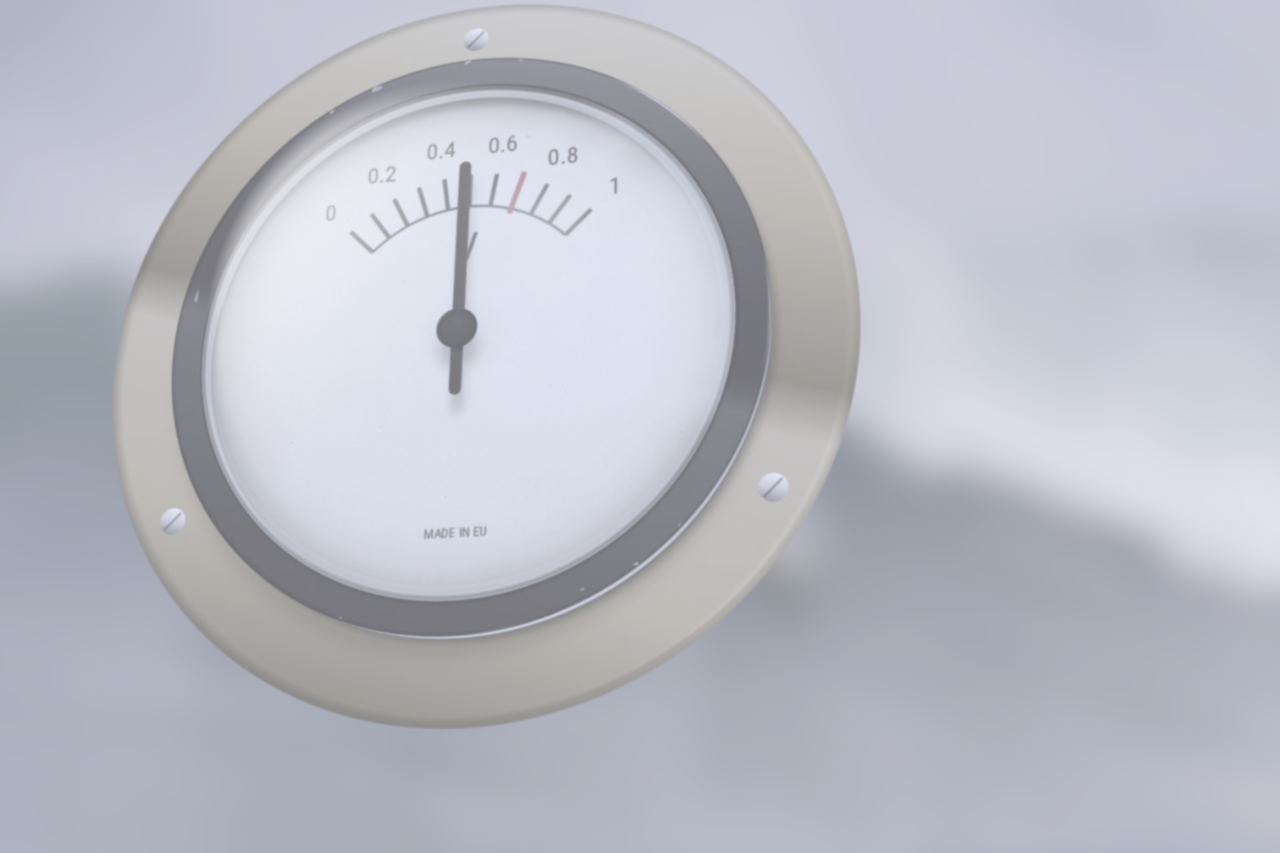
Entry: 0.5 V
